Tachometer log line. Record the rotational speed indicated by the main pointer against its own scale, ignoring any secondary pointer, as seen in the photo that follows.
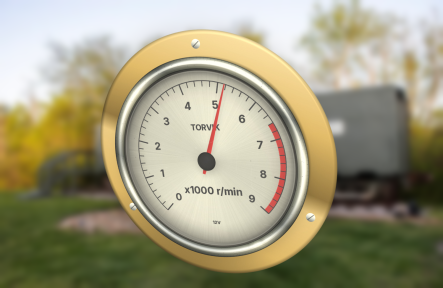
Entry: 5200 rpm
